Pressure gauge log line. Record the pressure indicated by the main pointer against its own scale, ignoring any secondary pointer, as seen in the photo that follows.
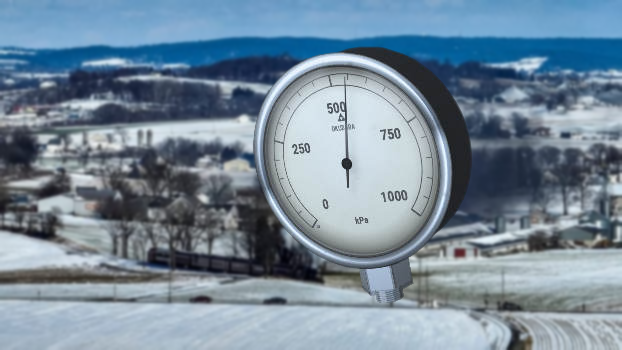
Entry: 550 kPa
